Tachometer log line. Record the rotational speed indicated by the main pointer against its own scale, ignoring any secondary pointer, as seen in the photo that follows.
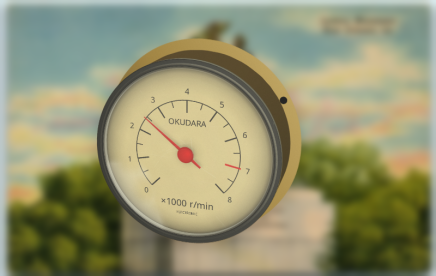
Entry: 2500 rpm
